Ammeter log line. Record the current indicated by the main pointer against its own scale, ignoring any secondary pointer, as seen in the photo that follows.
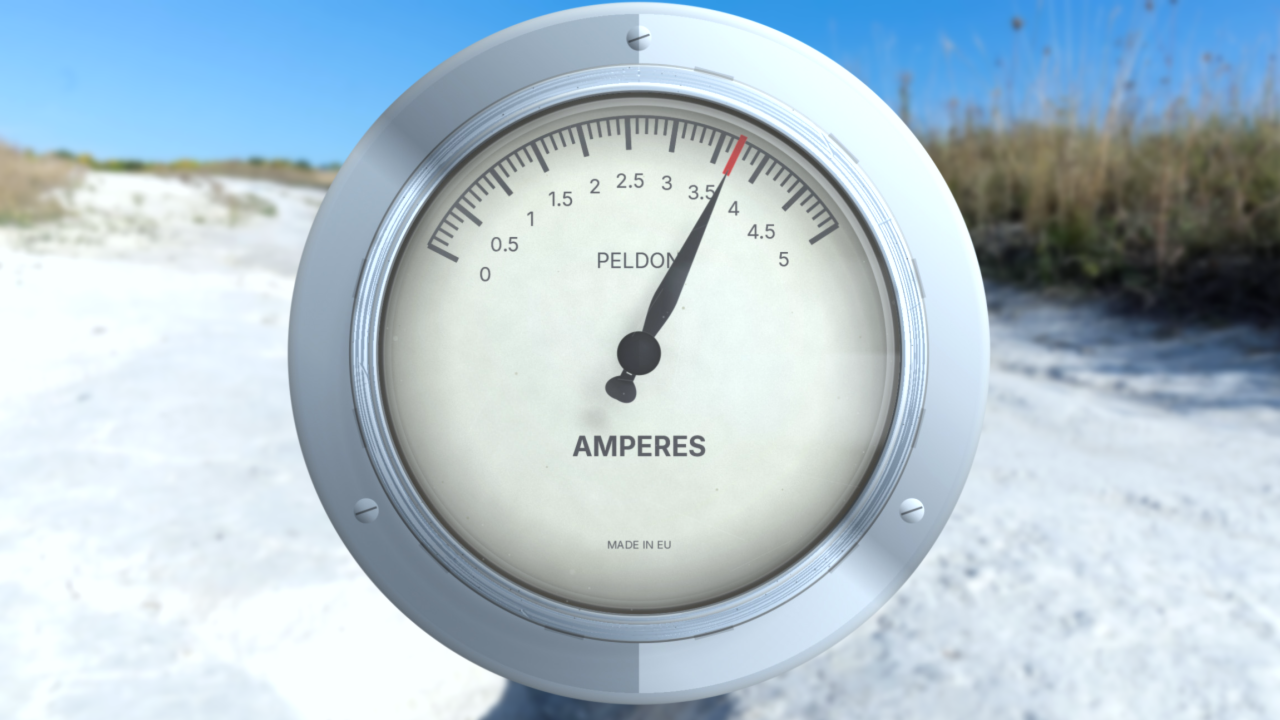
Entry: 3.7 A
